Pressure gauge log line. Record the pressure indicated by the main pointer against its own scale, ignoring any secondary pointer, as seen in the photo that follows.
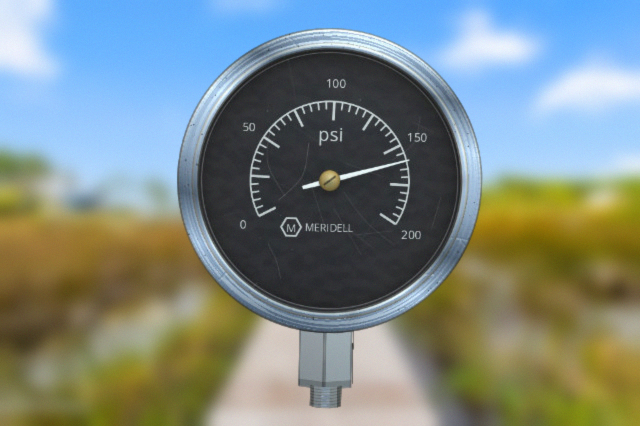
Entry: 160 psi
